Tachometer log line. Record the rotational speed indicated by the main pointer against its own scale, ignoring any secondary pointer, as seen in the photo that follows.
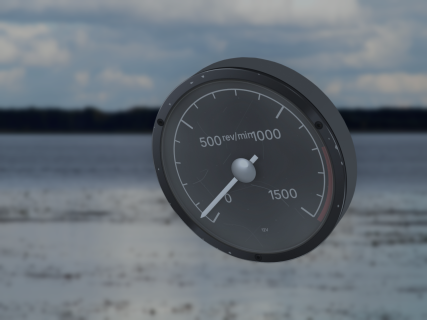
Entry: 50 rpm
